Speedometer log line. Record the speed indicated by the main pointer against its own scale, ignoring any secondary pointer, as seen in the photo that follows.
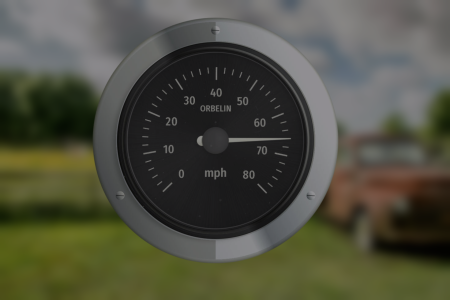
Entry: 66 mph
